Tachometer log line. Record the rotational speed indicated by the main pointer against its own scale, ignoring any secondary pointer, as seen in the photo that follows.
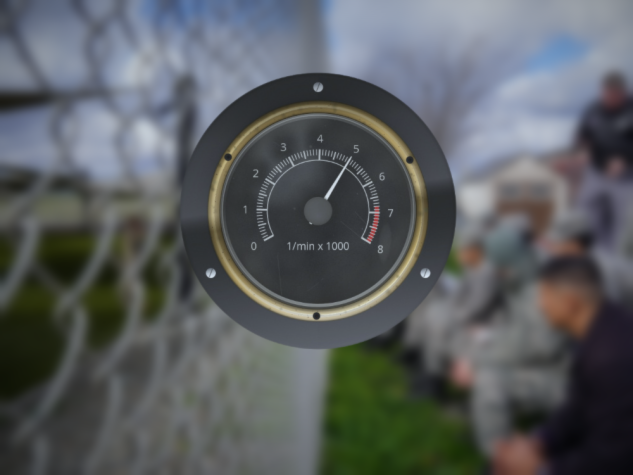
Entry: 5000 rpm
